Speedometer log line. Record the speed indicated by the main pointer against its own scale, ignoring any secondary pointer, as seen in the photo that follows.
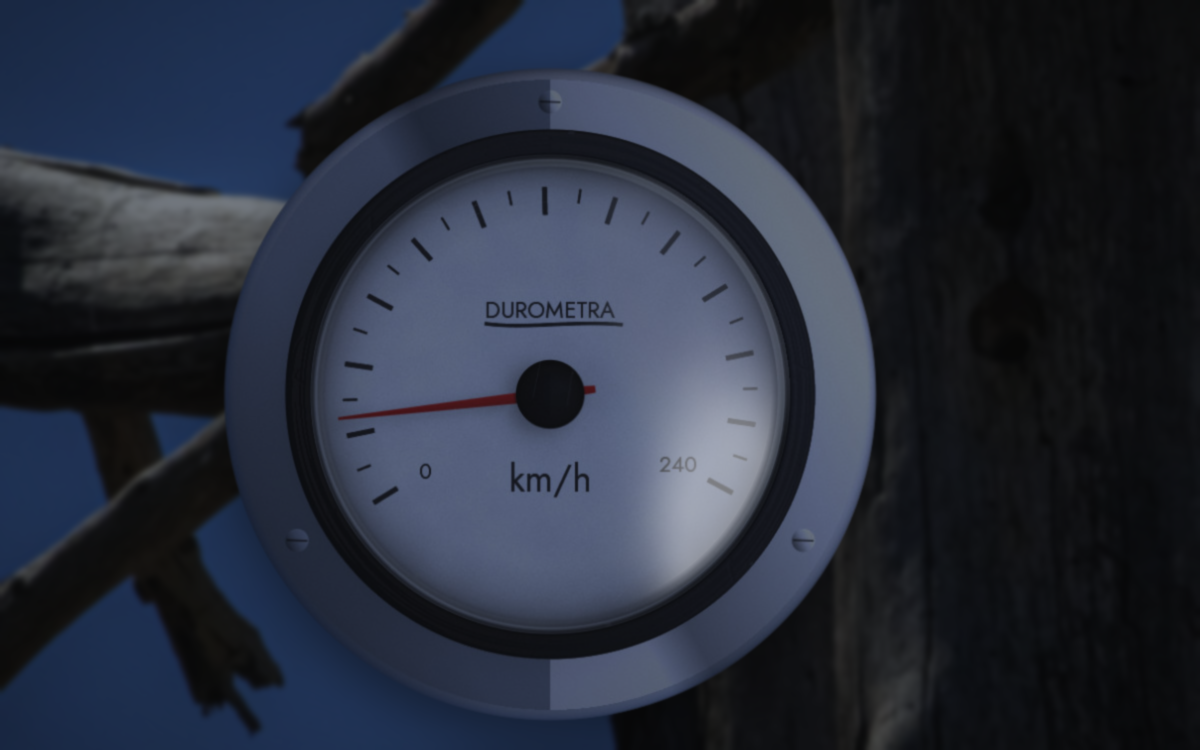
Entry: 25 km/h
